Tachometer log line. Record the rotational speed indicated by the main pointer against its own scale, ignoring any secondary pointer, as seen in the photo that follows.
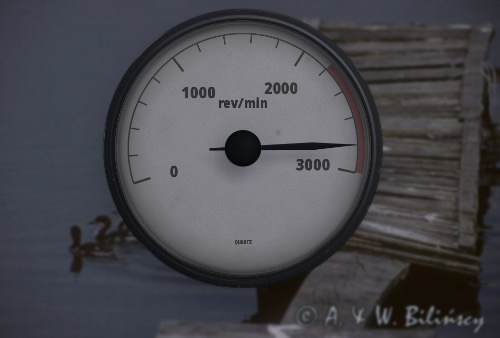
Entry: 2800 rpm
